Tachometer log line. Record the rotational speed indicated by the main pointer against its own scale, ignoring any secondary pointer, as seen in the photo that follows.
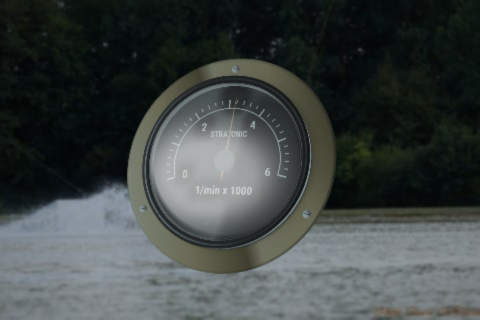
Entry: 3200 rpm
